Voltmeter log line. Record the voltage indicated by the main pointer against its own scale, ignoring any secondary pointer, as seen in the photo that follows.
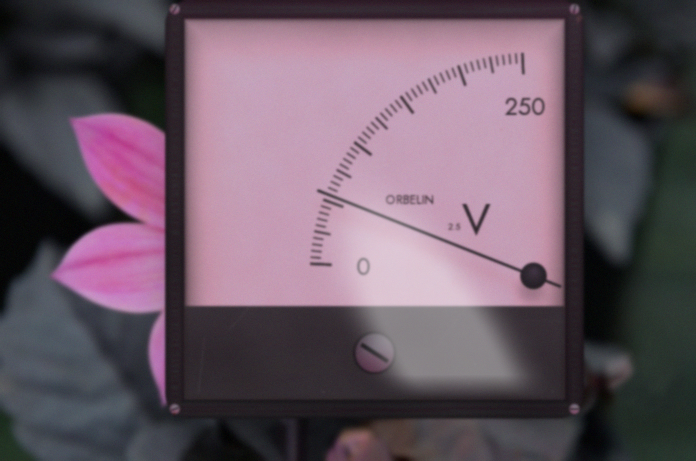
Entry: 55 V
